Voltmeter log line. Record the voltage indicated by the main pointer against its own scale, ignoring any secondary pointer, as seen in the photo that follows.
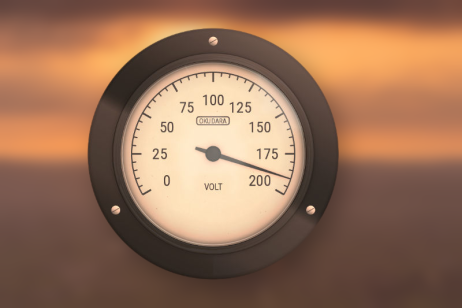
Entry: 190 V
